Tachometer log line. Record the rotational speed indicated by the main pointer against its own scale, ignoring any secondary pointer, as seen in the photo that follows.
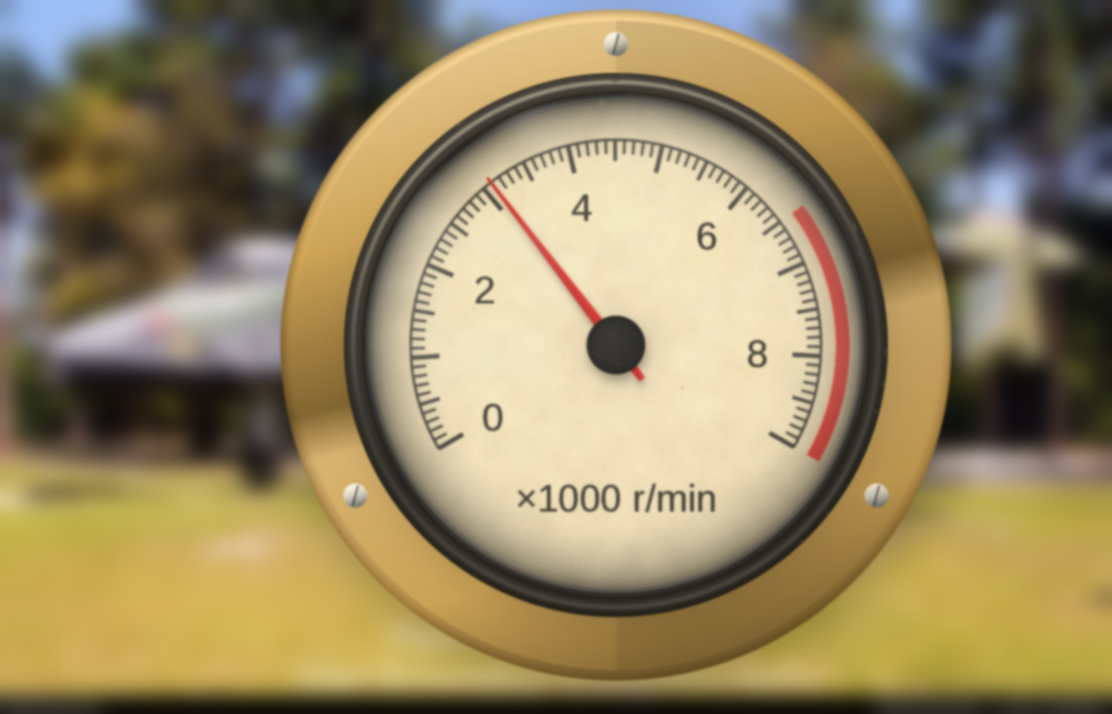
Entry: 3100 rpm
